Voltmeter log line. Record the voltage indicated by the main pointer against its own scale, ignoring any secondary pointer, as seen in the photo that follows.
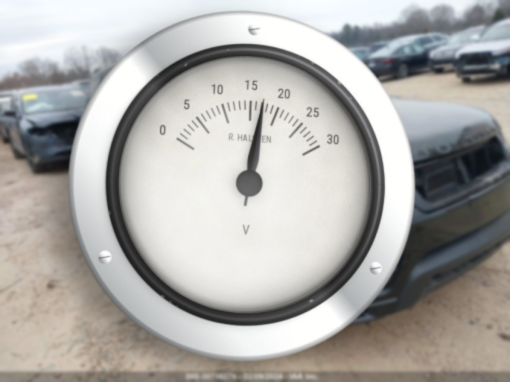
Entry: 17 V
